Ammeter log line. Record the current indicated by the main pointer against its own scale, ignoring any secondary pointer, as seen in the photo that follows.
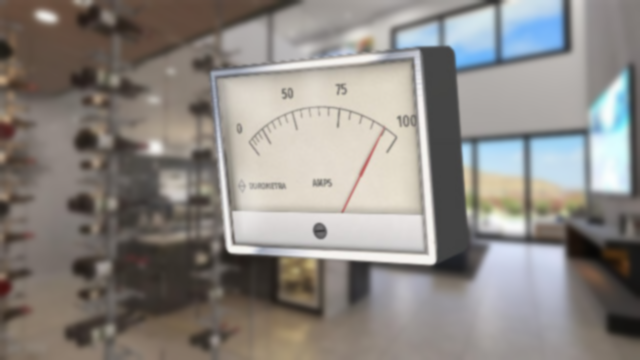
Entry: 95 A
